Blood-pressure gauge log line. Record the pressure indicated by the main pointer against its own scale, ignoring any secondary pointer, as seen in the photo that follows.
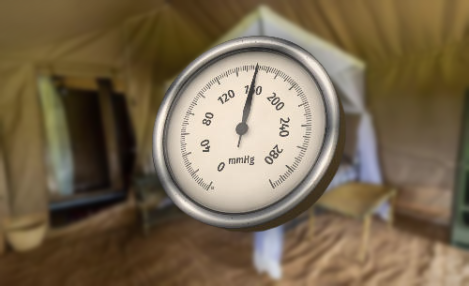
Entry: 160 mmHg
